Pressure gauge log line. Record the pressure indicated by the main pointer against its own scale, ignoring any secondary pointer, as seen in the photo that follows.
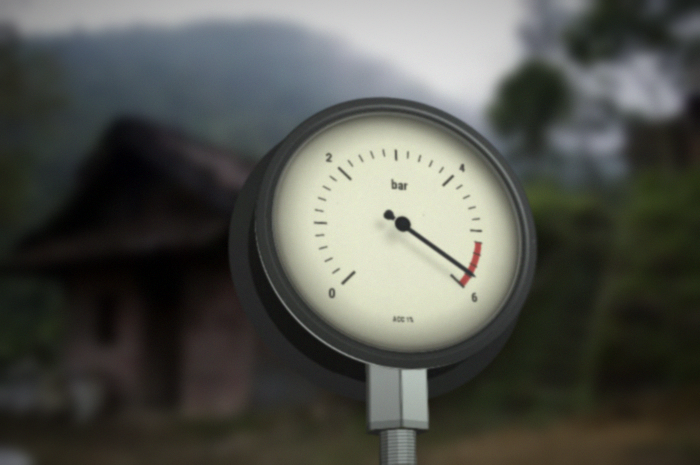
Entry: 5.8 bar
